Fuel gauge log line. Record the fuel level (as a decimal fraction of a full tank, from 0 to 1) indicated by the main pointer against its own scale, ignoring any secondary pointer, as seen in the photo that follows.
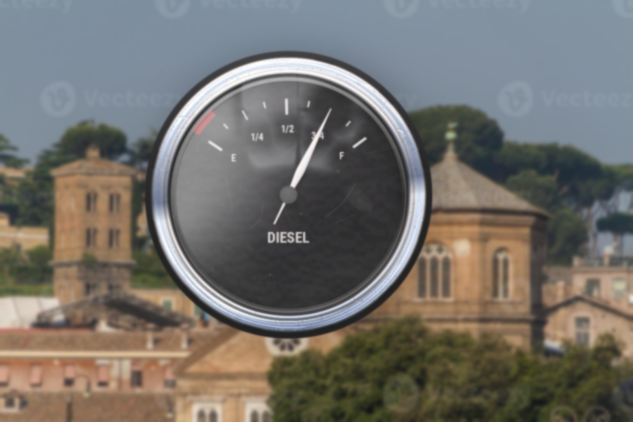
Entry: 0.75
